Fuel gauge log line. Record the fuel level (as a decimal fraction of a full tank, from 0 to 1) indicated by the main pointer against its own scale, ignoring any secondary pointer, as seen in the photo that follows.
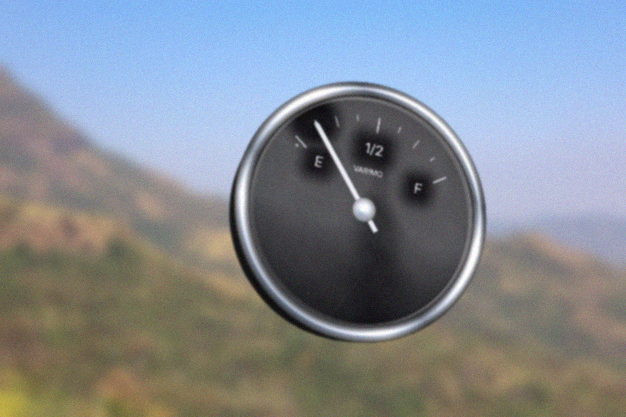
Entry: 0.125
